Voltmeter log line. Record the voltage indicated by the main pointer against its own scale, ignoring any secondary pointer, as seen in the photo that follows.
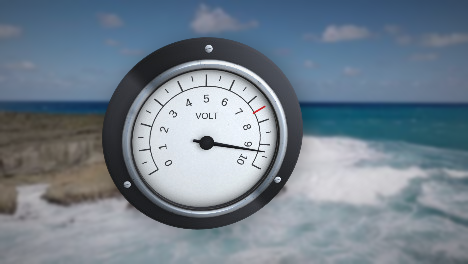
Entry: 9.25 V
